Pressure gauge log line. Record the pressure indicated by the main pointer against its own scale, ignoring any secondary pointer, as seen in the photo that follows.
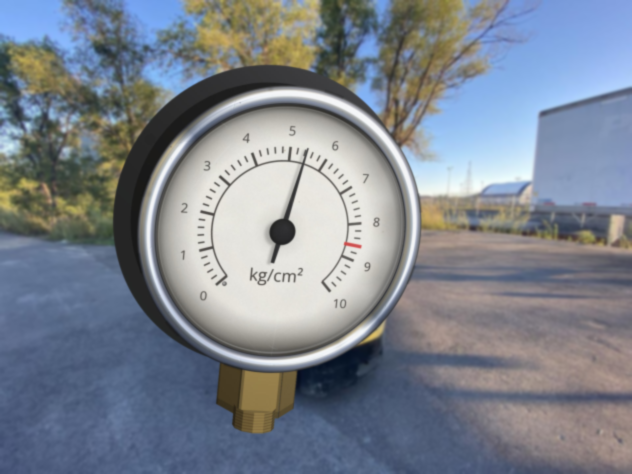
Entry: 5.4 kg/cm²
